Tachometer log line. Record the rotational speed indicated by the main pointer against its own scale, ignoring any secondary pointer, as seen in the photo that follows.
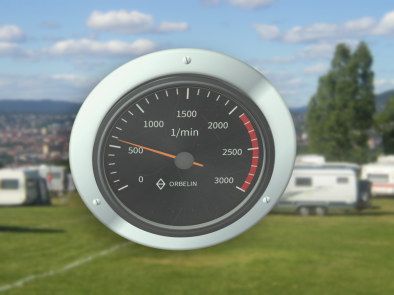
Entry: 600 rpm
